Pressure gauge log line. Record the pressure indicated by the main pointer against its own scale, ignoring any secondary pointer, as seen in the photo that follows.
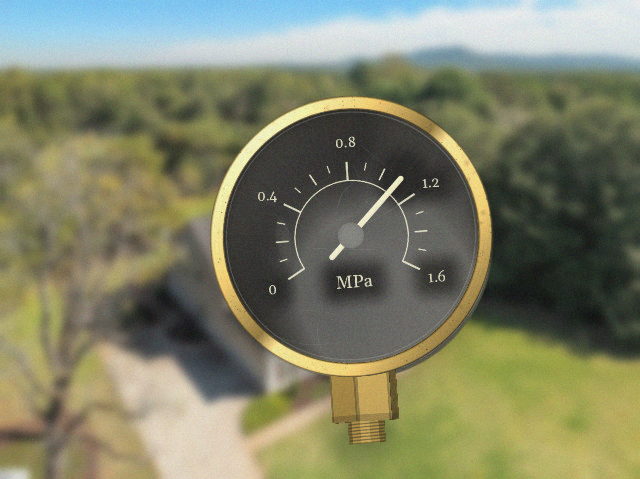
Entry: 1.1 MPa
